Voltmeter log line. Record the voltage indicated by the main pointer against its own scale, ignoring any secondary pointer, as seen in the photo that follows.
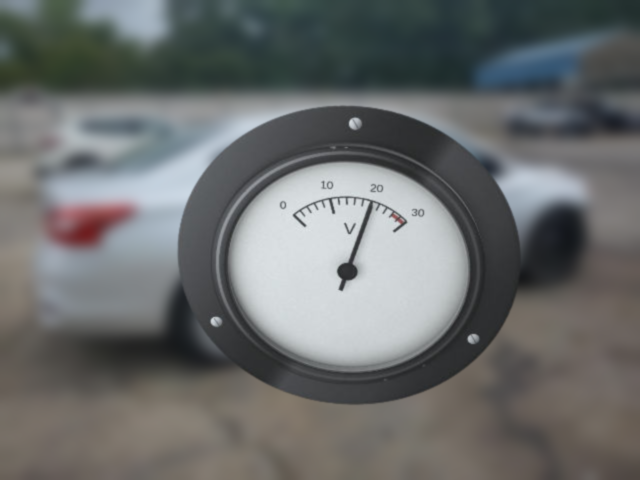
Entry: 20 V
